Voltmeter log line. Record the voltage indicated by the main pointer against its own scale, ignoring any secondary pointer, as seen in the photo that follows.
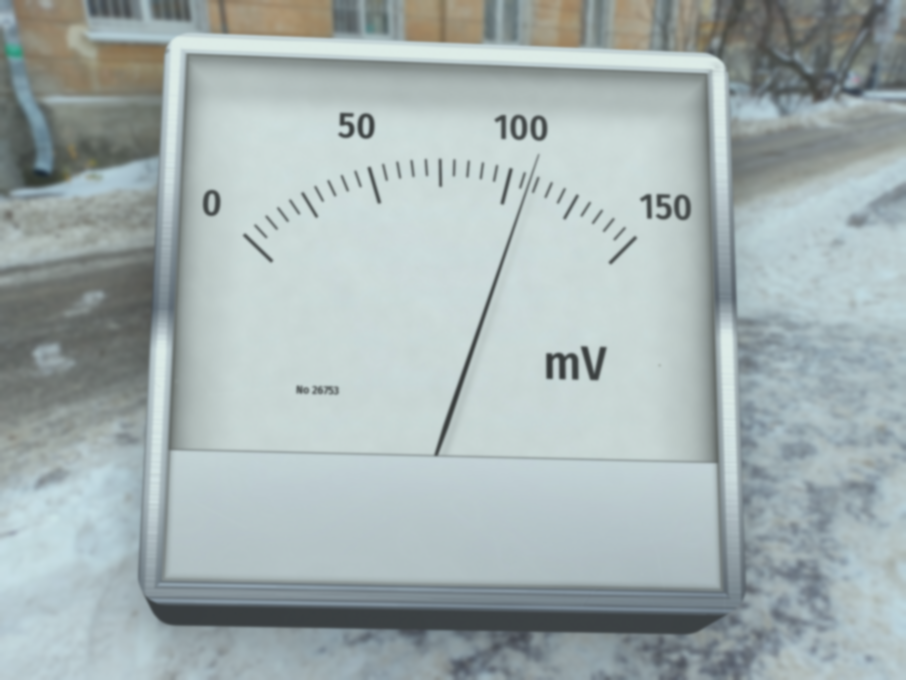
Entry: 107.5 mV
